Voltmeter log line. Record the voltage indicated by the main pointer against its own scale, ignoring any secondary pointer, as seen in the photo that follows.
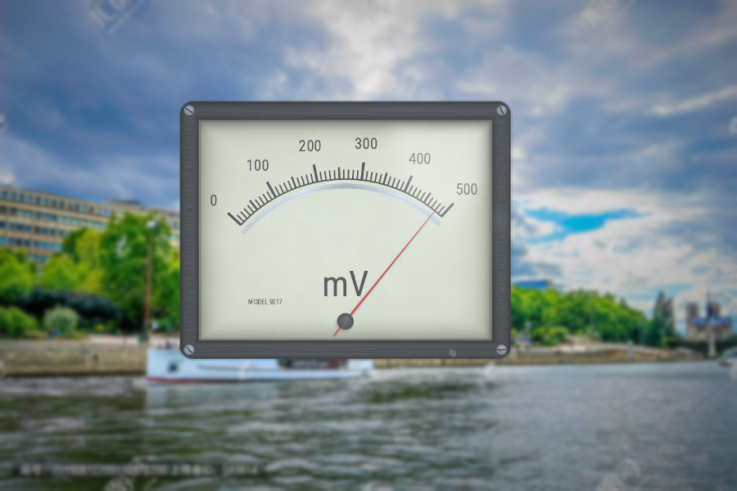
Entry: 480 mV
